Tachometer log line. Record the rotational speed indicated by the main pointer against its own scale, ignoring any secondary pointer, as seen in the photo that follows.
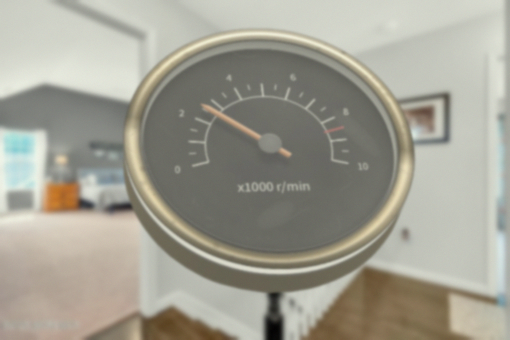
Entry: 2500 rpm
